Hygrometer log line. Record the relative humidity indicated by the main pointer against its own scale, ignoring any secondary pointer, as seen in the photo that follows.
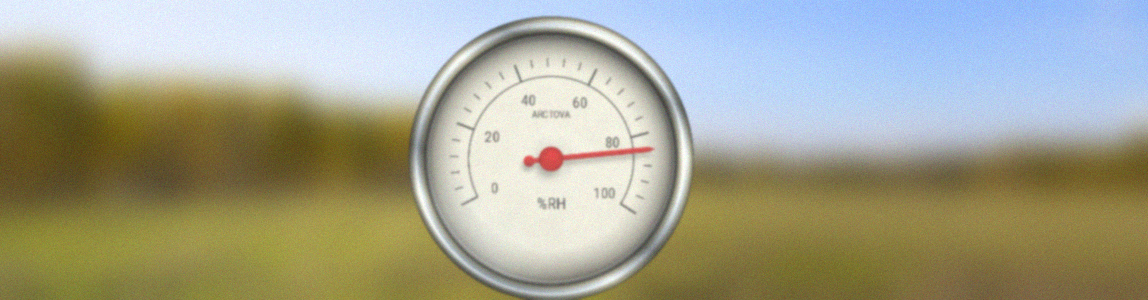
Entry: 84 %
